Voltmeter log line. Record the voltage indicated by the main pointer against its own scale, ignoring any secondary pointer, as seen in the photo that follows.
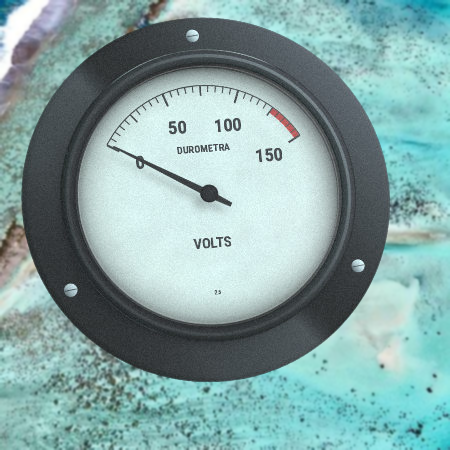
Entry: 0 V
